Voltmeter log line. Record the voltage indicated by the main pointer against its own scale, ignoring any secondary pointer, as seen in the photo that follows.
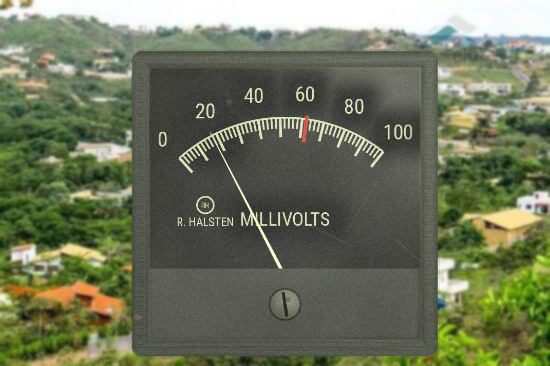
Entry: 18 mV
